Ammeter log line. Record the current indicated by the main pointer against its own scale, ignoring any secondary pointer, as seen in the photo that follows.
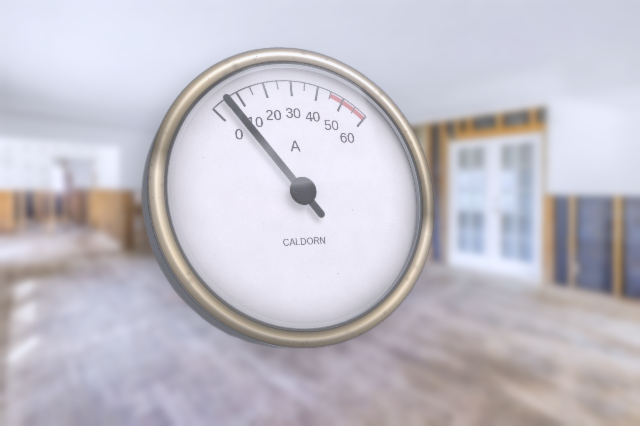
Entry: 5 A
